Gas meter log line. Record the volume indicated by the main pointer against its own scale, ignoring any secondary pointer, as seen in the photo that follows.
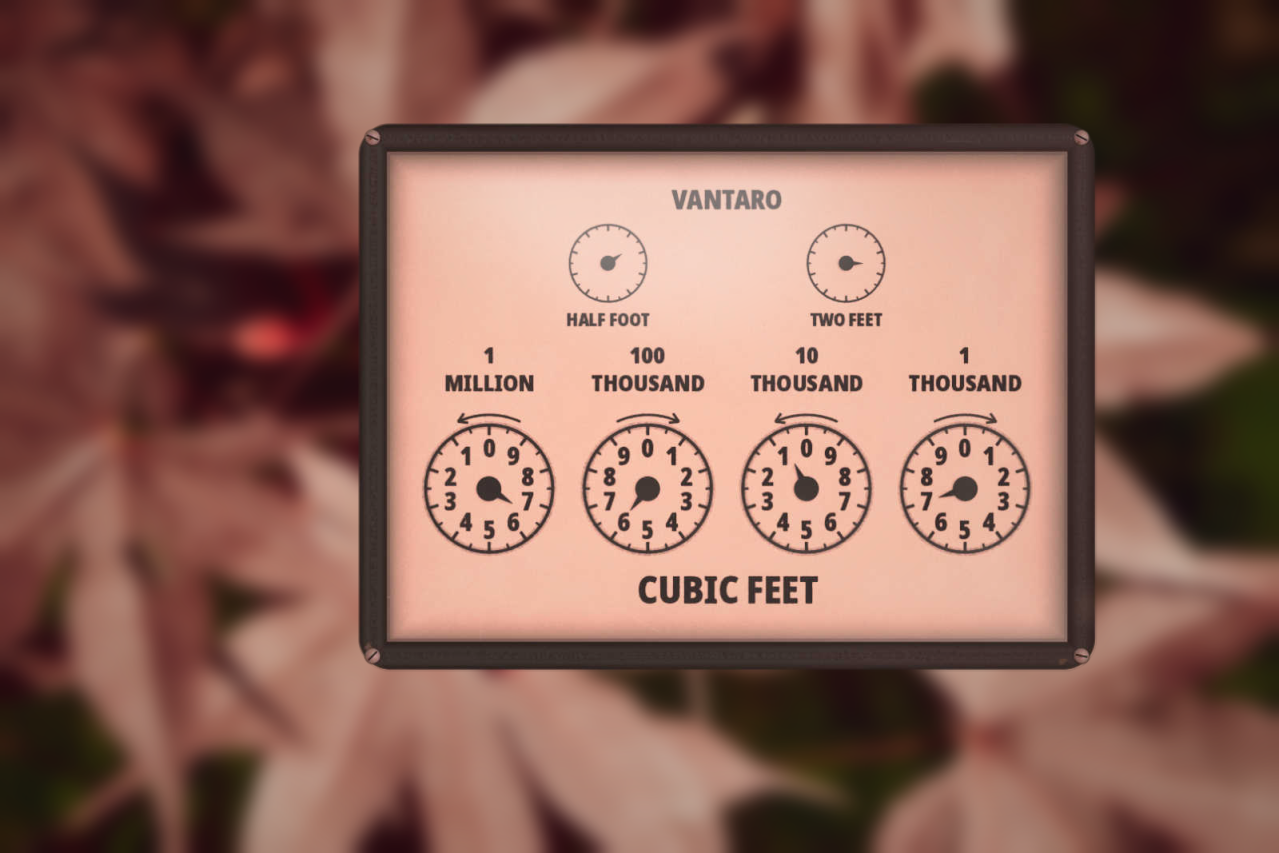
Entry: 660700 ft³
